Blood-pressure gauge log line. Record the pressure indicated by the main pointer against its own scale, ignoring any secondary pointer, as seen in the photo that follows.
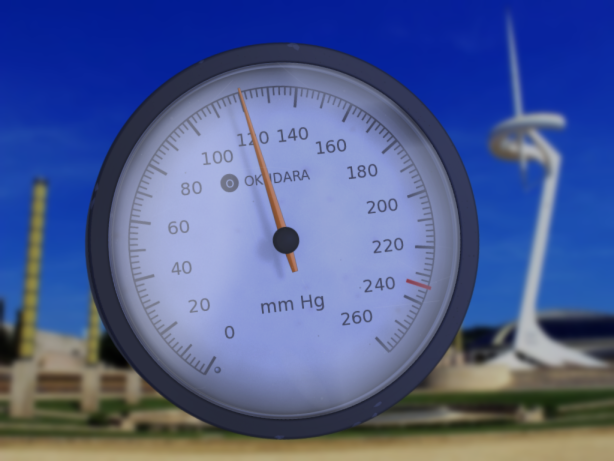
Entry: 120 mmHg
